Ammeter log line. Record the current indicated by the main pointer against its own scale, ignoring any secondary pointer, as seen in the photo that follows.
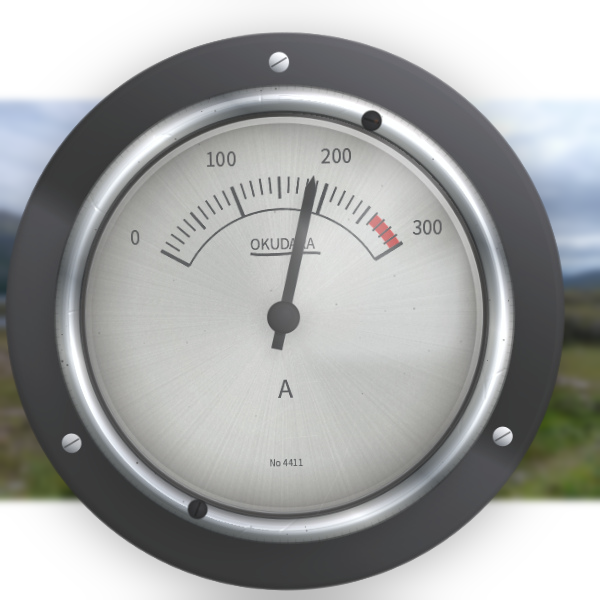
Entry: 185 A
